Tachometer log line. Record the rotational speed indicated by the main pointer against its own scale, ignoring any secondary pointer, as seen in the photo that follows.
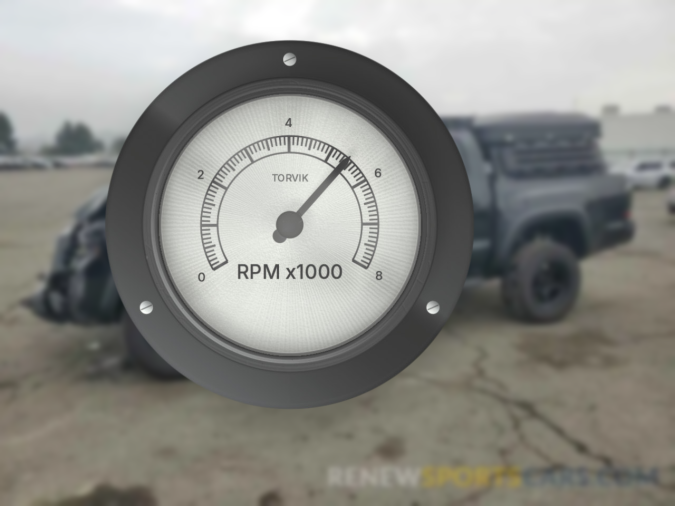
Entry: 5400 rpm
